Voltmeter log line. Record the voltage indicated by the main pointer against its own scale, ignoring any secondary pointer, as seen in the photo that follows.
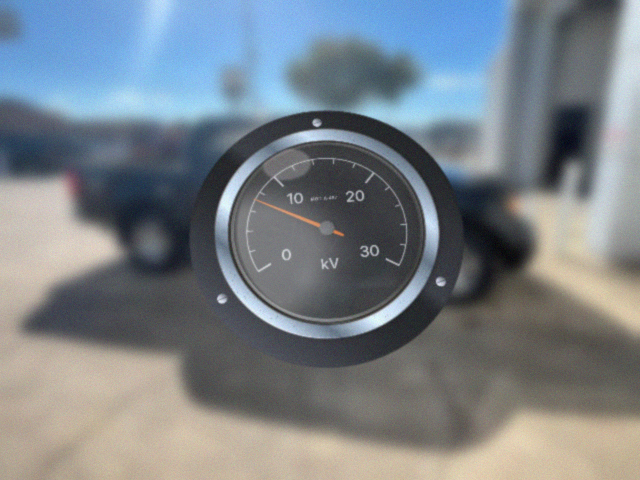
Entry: 7 kV
